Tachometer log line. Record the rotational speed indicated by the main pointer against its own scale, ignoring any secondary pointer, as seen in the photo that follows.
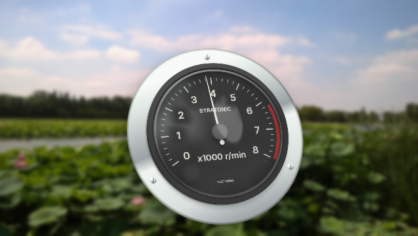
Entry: 3800 rpm
